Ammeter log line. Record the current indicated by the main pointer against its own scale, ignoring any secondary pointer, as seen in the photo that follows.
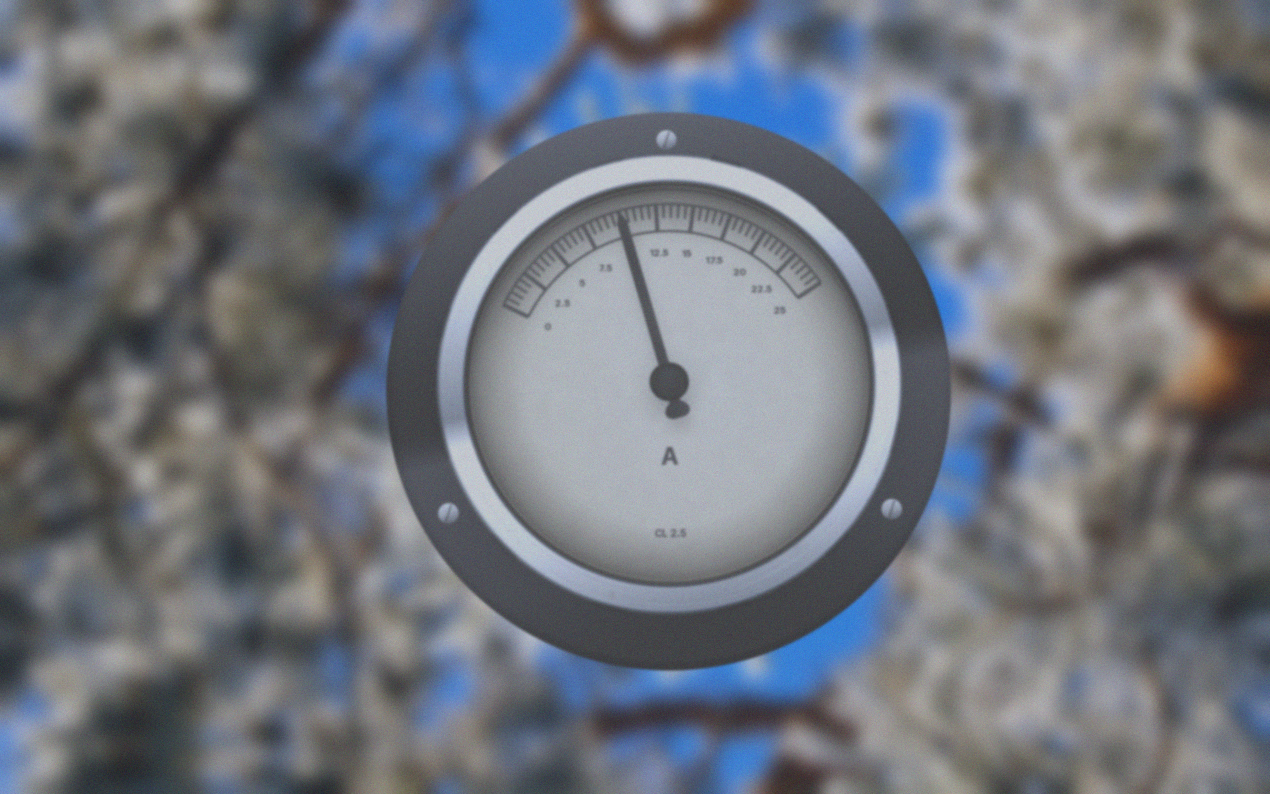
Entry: 10 A
